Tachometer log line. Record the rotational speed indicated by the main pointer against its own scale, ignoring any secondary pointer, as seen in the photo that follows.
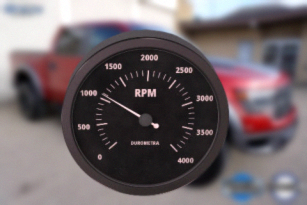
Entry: 1100 rpm
